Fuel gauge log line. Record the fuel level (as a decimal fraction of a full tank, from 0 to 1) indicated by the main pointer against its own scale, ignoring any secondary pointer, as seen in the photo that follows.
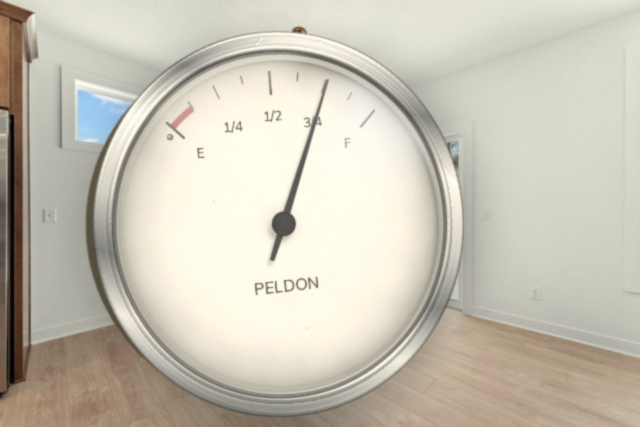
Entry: 0.75
